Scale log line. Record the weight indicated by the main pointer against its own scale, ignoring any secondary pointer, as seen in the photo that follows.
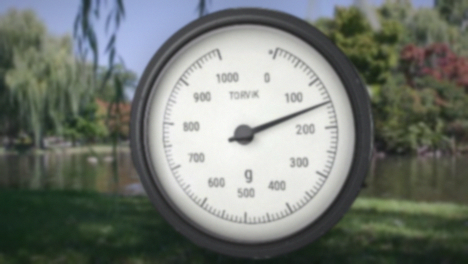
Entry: 150 g
